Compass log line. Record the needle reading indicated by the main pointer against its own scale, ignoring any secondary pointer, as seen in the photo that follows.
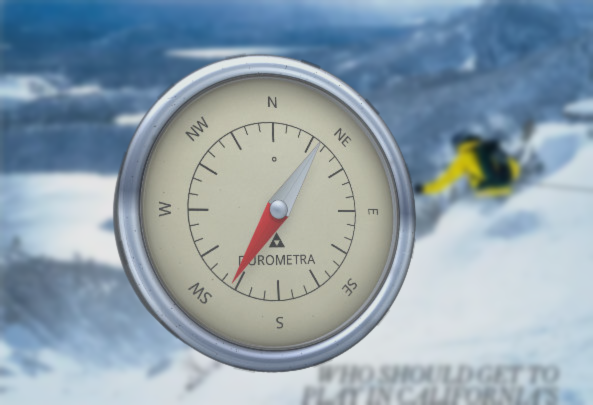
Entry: 215 °
